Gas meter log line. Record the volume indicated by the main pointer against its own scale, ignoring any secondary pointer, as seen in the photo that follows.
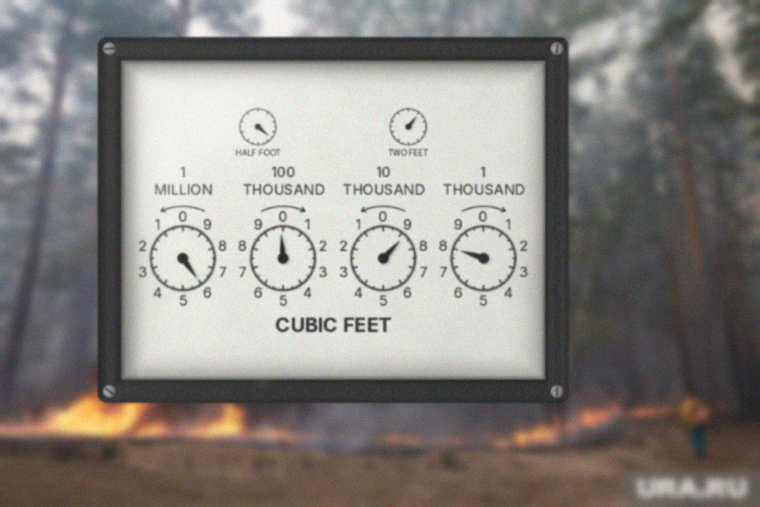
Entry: 598800 ft³
